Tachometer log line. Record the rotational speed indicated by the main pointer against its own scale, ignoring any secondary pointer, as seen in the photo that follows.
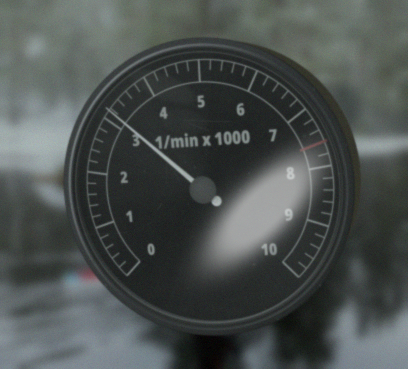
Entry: 3200 rpm
